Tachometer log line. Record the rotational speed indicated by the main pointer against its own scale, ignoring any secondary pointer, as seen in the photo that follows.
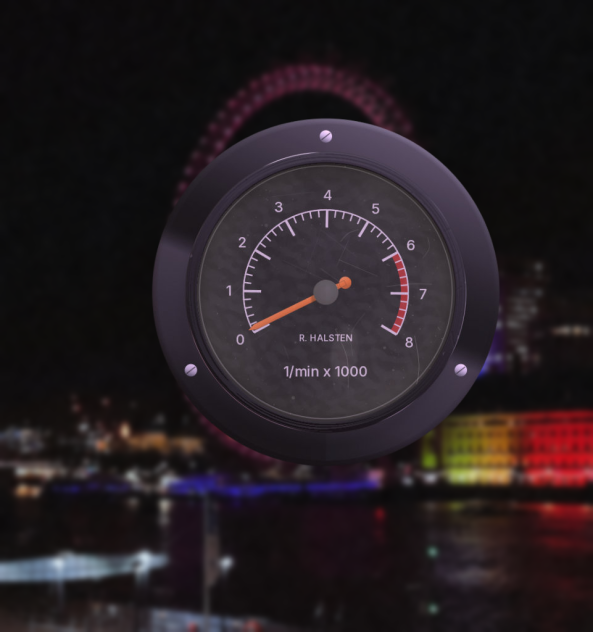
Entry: 100 rpm
